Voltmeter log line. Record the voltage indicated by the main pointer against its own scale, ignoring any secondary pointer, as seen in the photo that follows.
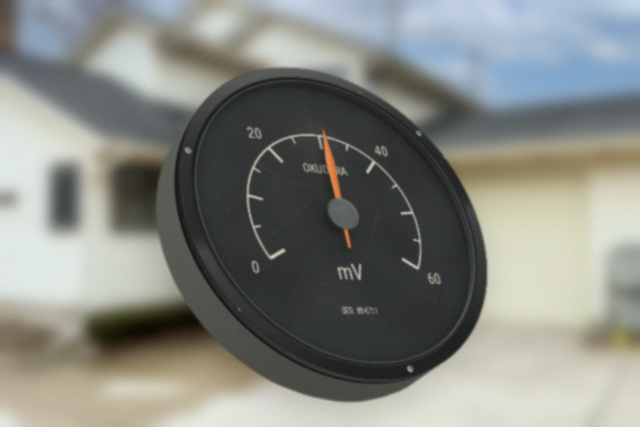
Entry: 30 mV
